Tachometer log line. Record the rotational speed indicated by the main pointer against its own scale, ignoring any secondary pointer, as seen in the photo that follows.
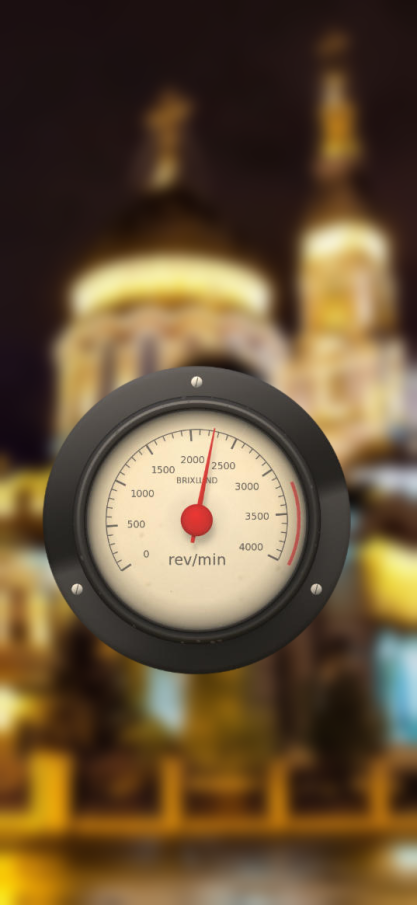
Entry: 2250 rpm
